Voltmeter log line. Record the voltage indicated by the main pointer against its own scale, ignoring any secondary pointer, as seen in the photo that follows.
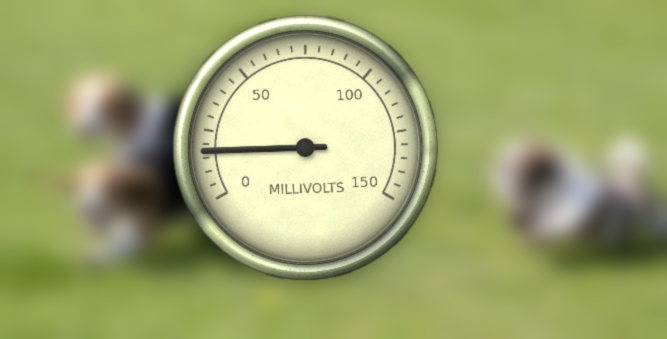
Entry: 17.5 mV
